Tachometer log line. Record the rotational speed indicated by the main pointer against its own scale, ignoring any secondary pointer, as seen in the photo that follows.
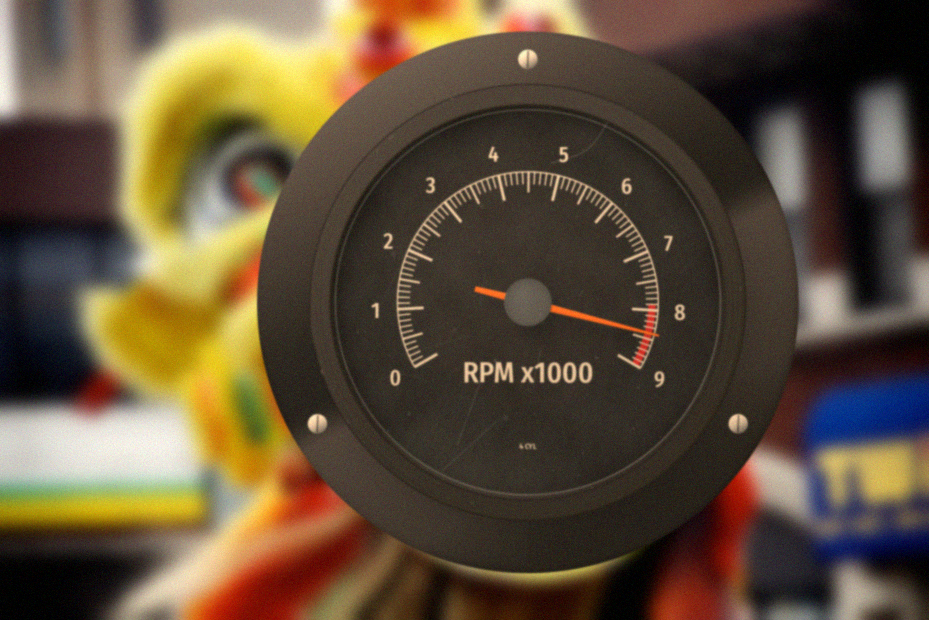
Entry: 8400 rpm
